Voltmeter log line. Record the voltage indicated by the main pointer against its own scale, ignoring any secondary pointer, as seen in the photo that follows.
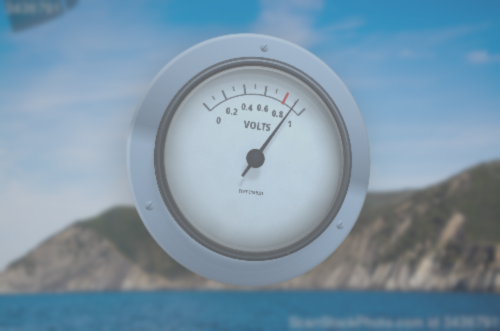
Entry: 0.9 V
